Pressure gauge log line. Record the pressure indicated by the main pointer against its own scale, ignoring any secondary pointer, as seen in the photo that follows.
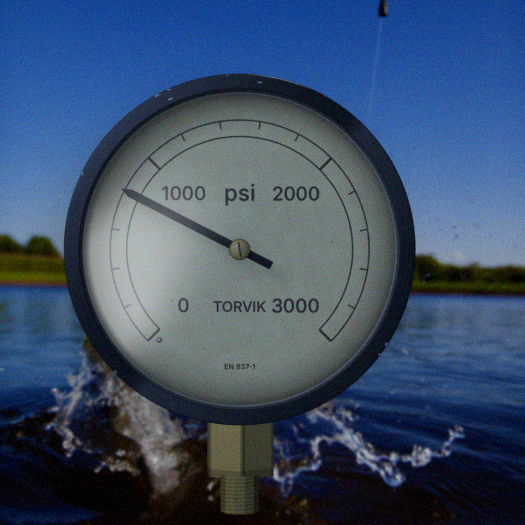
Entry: 800 psi
